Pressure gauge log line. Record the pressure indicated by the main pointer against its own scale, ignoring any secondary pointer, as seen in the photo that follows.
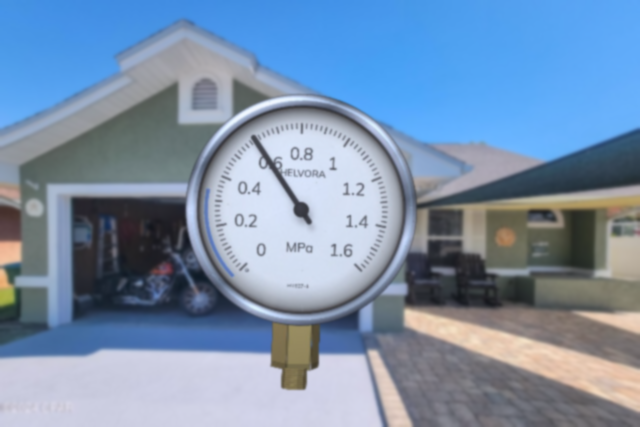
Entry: 0.6 MPa
